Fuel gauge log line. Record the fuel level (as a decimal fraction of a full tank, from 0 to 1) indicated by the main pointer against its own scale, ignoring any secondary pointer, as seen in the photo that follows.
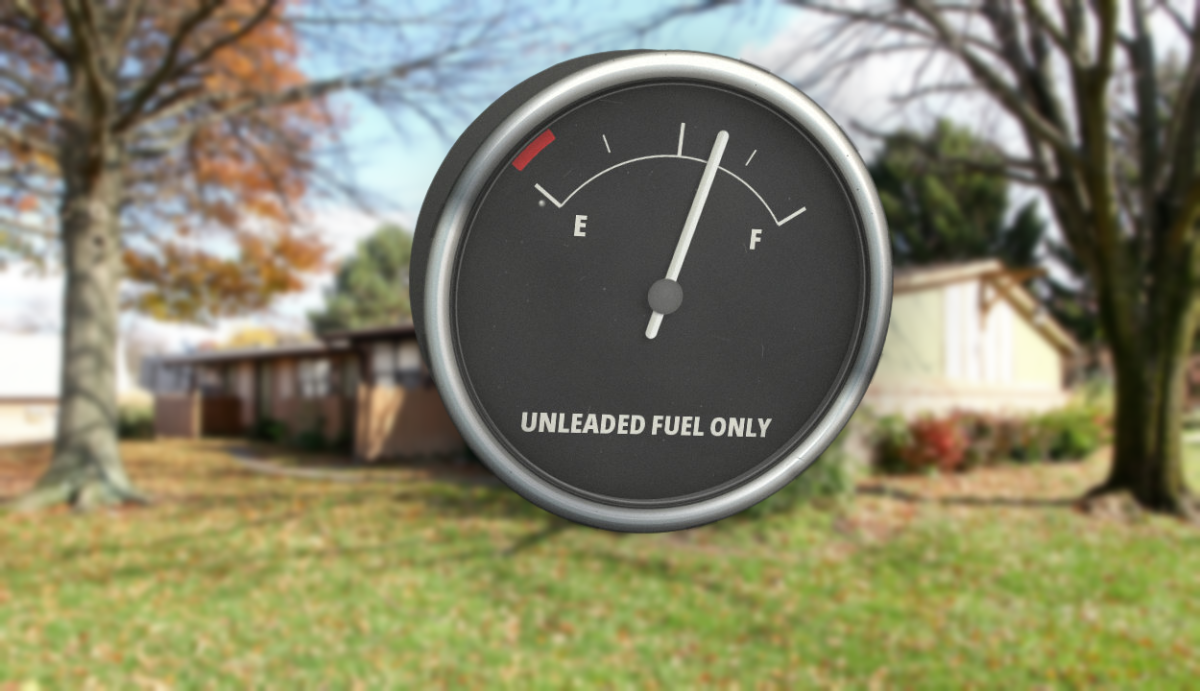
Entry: 0.625
